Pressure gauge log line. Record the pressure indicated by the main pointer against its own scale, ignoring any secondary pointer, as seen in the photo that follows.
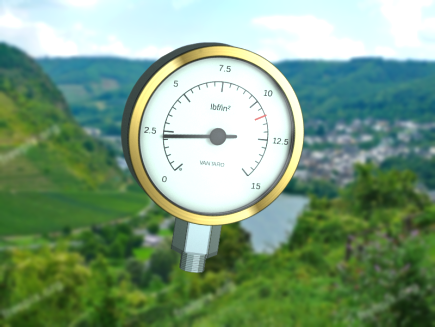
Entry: 2.25 psi
